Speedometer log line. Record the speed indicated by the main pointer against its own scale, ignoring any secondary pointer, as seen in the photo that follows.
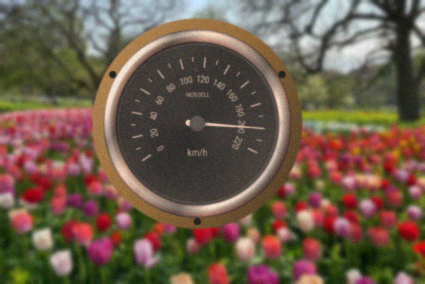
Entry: 200 km/h
